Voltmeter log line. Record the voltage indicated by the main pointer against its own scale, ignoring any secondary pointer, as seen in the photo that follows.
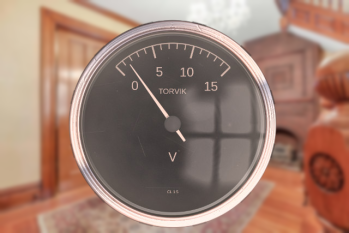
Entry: 1.5 V
